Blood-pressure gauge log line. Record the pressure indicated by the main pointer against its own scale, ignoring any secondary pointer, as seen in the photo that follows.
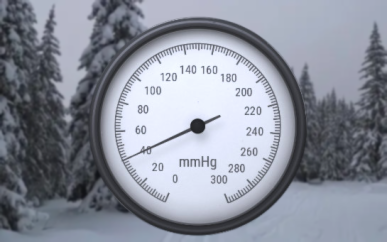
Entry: 40 mmHg
